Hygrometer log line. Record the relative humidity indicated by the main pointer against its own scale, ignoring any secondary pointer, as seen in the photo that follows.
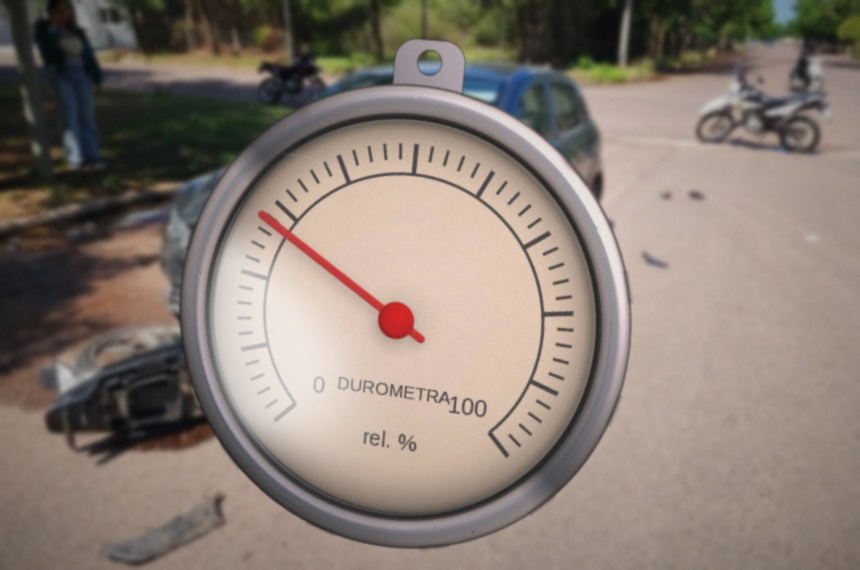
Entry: 28 %
